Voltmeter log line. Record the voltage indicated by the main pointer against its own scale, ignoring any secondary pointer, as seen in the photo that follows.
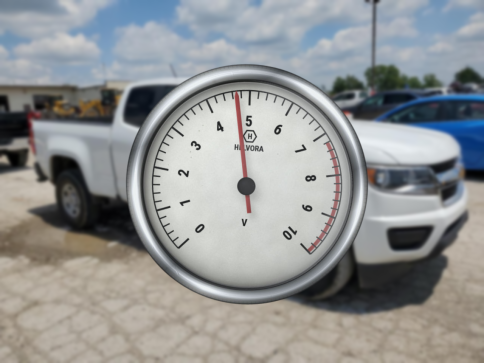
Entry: 4.7 V
